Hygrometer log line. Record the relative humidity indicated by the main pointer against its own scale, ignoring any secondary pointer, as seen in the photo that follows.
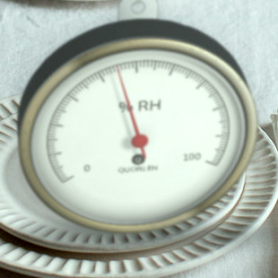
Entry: 45 %
